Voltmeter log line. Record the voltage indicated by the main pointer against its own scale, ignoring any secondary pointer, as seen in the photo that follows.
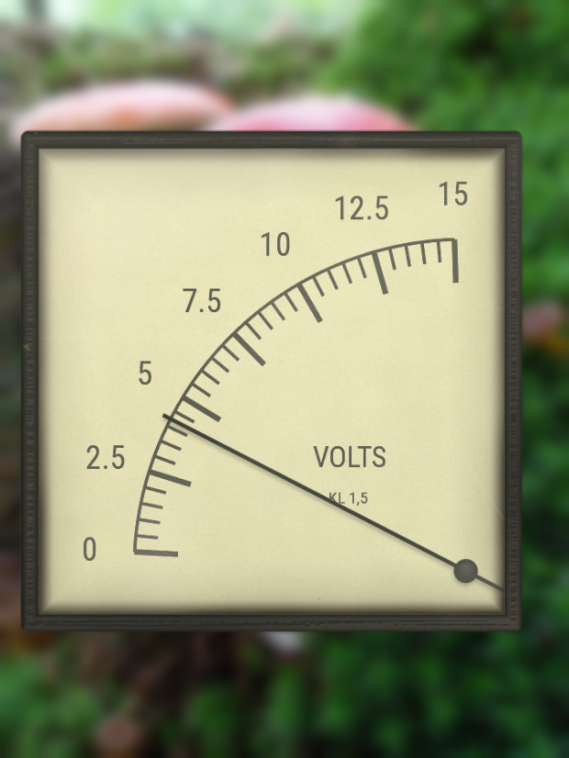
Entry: 4.25 V
